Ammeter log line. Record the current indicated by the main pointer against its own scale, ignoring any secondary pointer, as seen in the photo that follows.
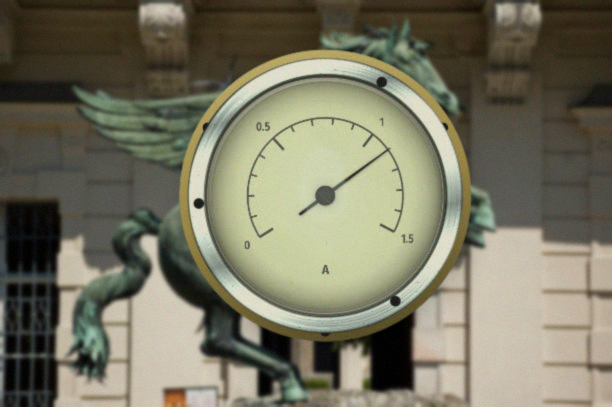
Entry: 1.1 A
